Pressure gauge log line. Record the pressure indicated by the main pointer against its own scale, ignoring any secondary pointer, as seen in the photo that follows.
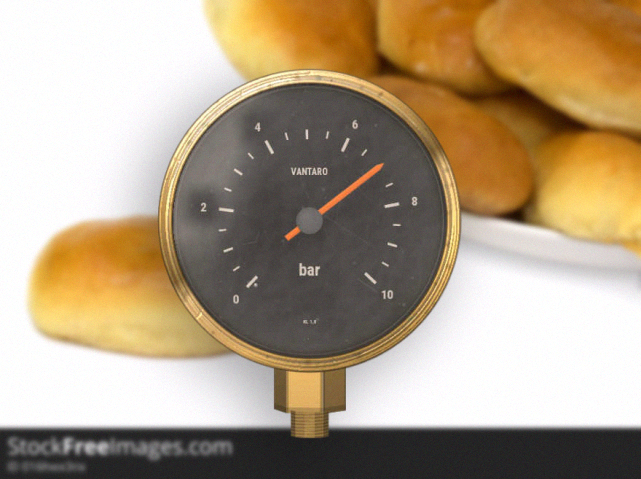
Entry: 7 bar
